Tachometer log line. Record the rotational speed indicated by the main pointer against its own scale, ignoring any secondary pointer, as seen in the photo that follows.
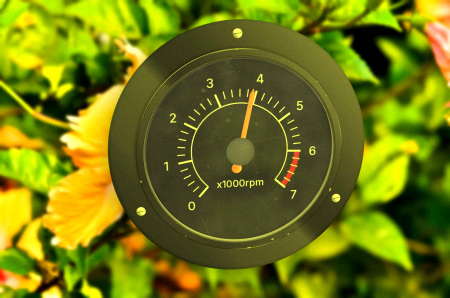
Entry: 3900 rpm
